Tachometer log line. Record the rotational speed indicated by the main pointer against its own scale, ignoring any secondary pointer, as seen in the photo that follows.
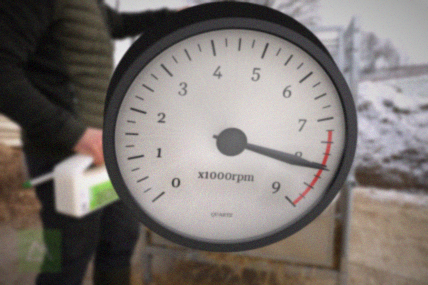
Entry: 8000 rpm
